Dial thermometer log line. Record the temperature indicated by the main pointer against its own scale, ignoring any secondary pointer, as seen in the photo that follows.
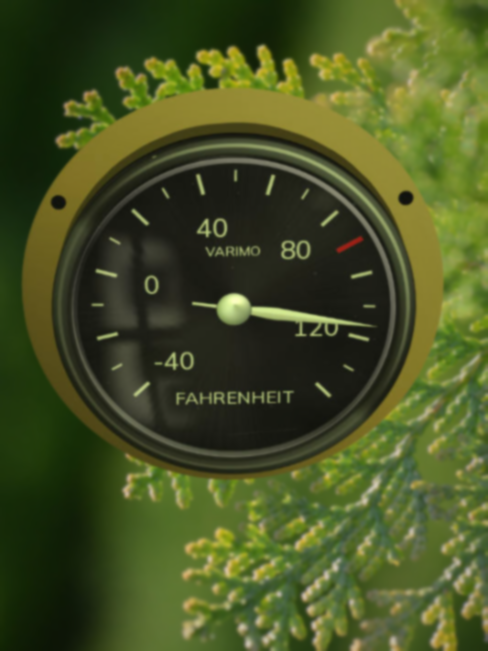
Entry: 115 °F
